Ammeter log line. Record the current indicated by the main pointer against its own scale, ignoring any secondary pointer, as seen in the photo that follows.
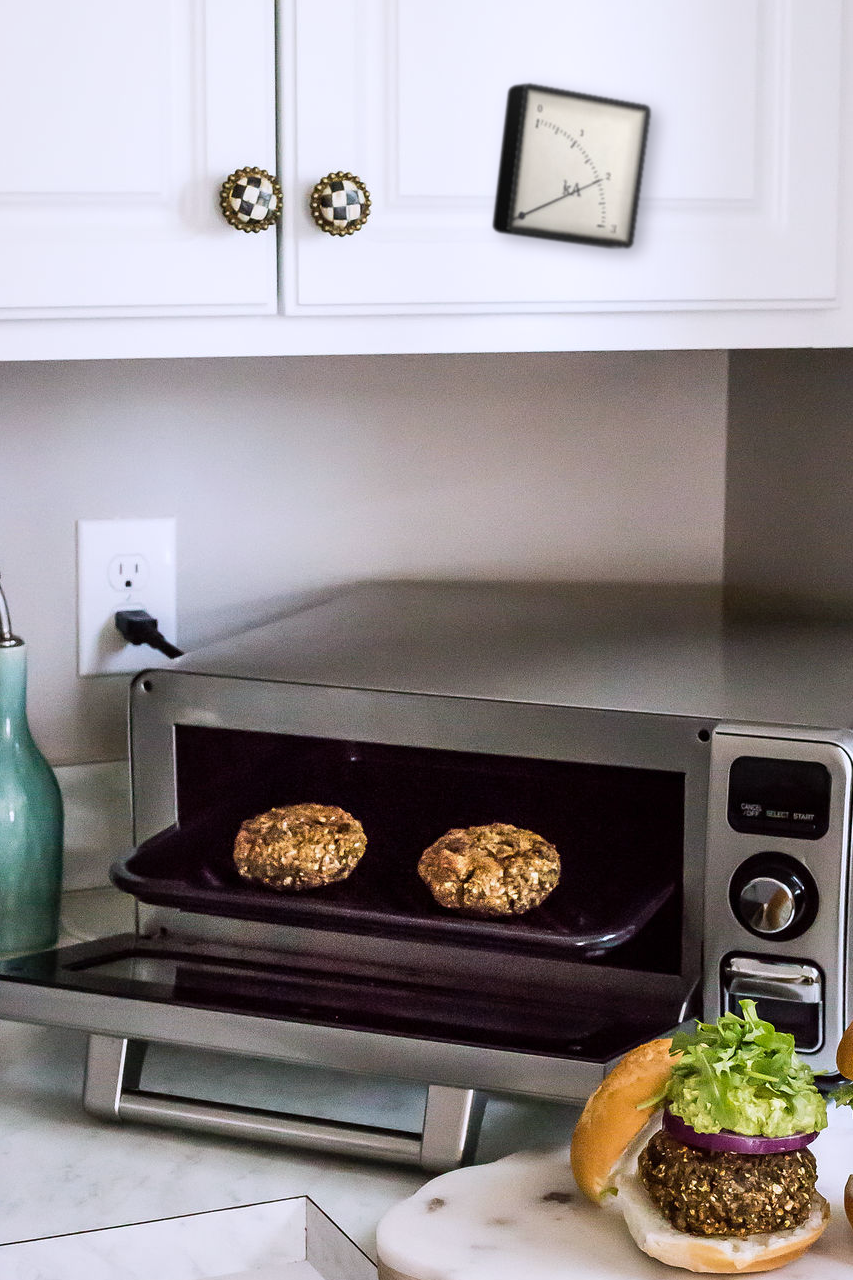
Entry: 2 kA
